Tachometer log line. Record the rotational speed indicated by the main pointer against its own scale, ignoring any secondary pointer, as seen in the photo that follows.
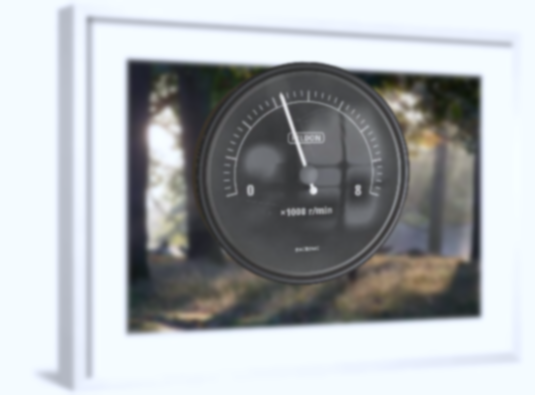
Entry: 3200 rpm
